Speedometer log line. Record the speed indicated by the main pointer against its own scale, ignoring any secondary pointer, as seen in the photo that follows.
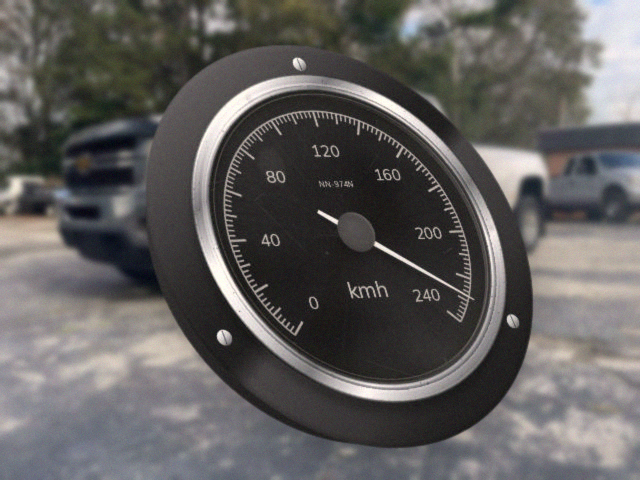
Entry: 230 km/h
